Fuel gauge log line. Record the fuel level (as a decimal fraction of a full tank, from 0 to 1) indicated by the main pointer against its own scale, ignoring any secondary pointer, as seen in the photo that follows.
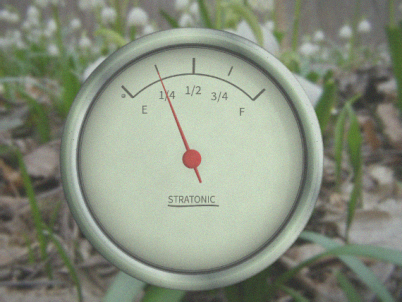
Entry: 0.25
